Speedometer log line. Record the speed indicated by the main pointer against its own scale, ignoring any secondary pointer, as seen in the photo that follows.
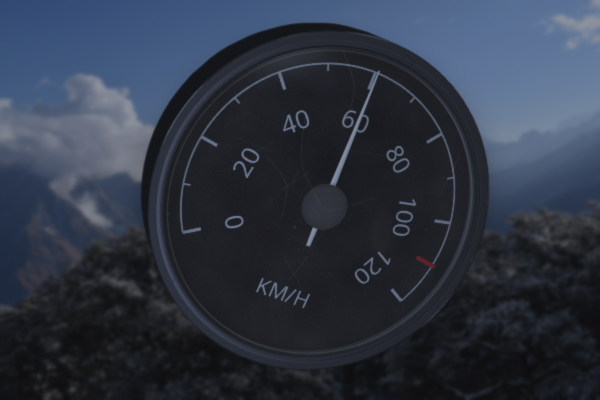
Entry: 60 km/h
